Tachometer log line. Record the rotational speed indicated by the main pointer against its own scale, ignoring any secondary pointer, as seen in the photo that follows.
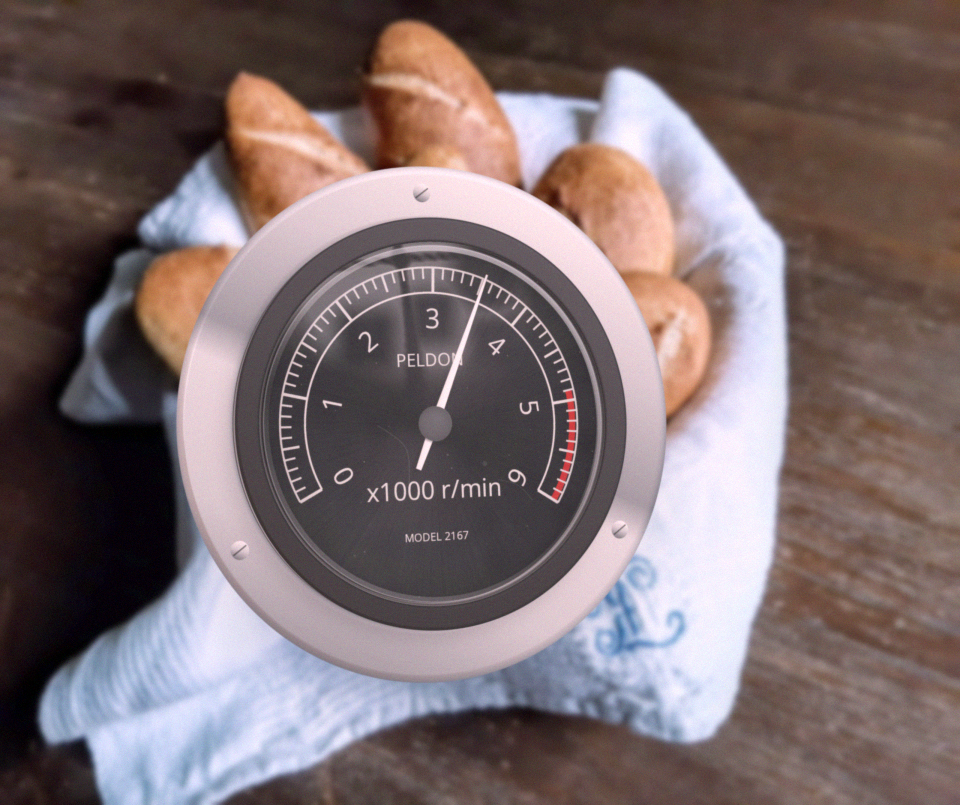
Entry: 3500 rpm
